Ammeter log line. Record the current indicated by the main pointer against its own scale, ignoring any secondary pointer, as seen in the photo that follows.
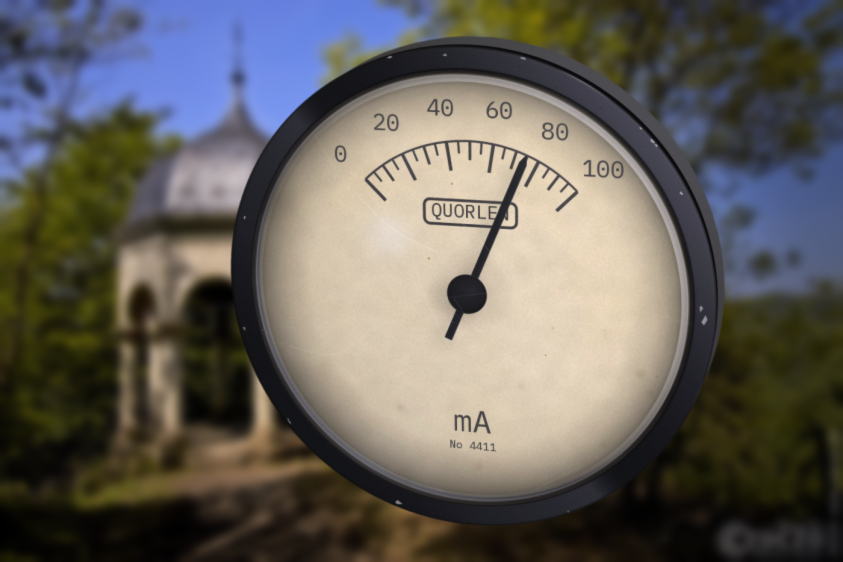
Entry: 75 mA
